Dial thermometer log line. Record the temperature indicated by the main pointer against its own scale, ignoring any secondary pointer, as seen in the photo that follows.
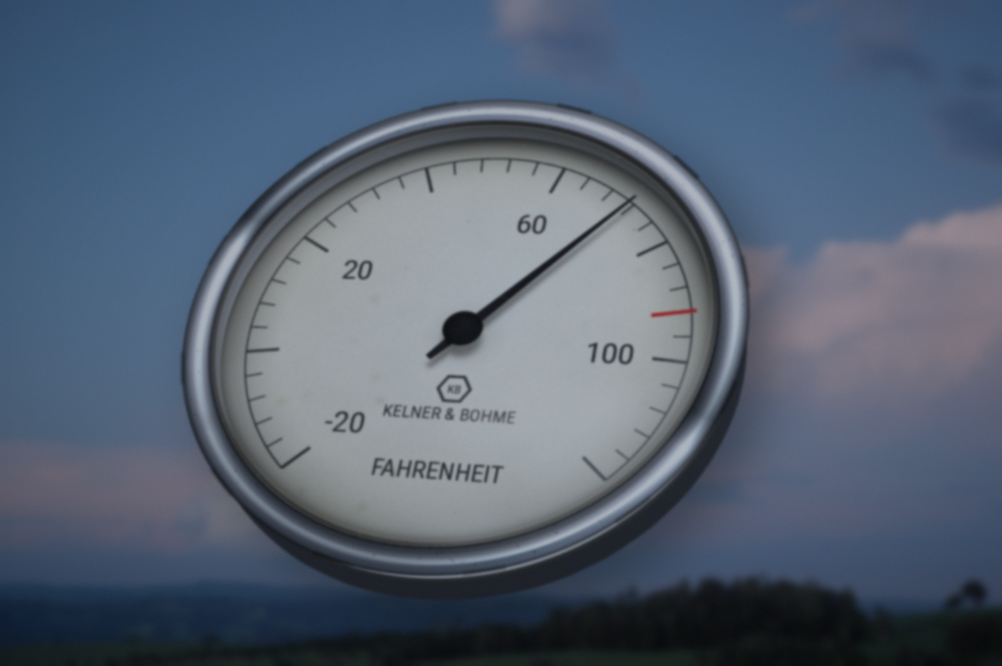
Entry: 72 °F
